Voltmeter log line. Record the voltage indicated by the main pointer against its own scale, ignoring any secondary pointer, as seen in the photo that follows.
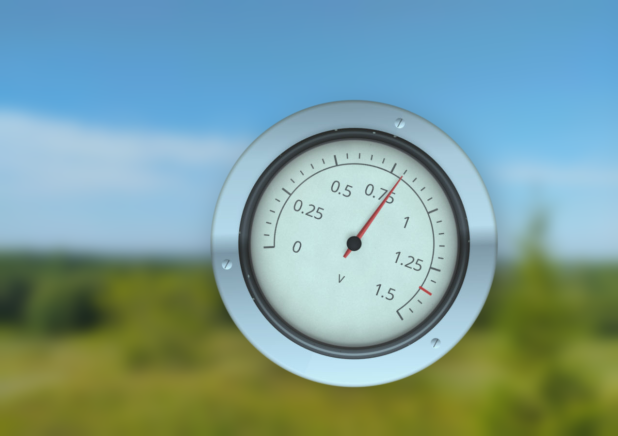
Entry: 0.8 V
